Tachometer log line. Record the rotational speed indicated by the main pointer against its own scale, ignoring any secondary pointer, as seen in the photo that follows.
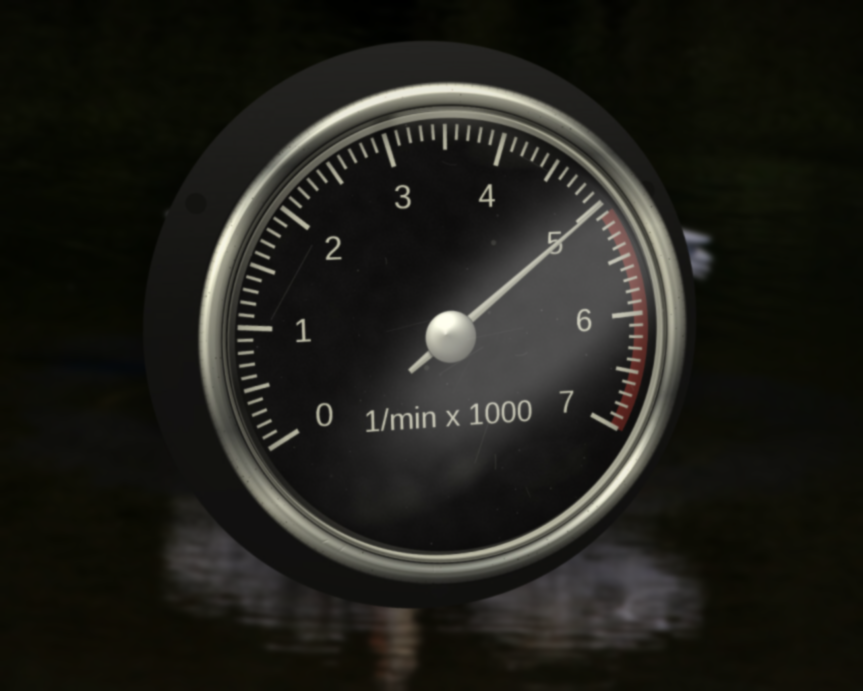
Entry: 5000 rpm
